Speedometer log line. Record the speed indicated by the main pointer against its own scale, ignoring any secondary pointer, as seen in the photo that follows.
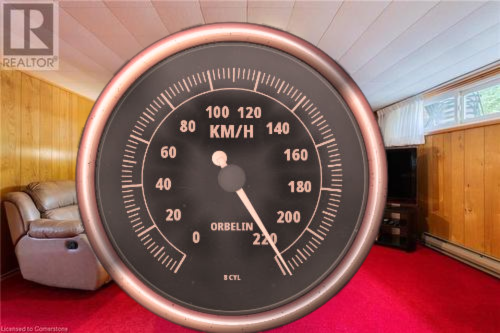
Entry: 218 km/h
